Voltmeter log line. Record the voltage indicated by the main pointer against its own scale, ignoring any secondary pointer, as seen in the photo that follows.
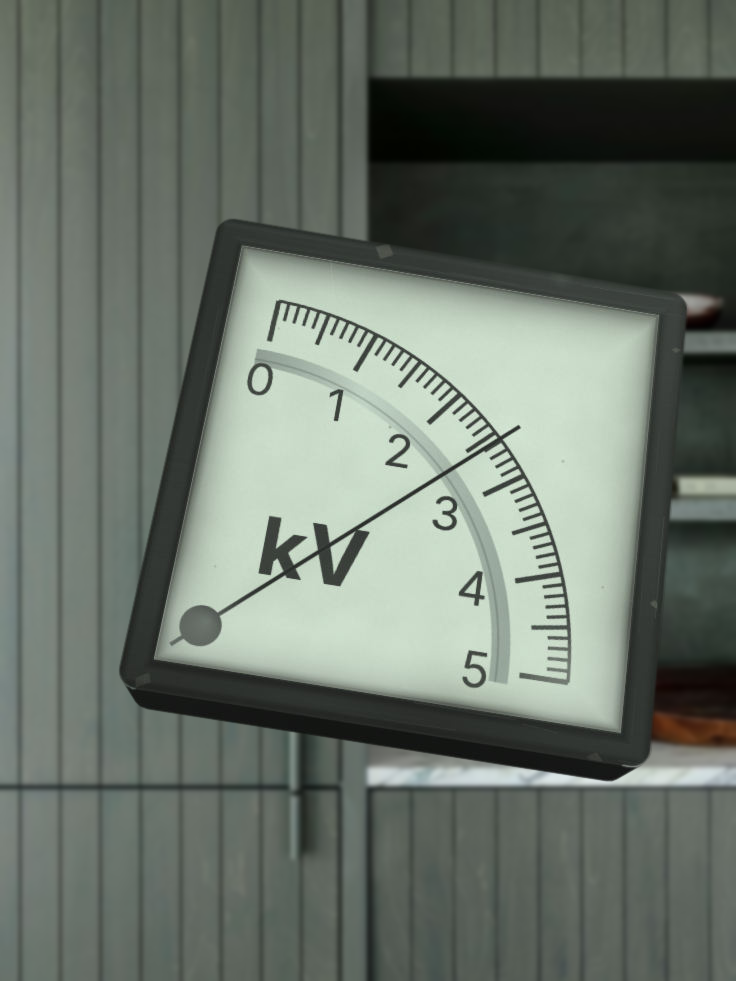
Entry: 2.6 kV
